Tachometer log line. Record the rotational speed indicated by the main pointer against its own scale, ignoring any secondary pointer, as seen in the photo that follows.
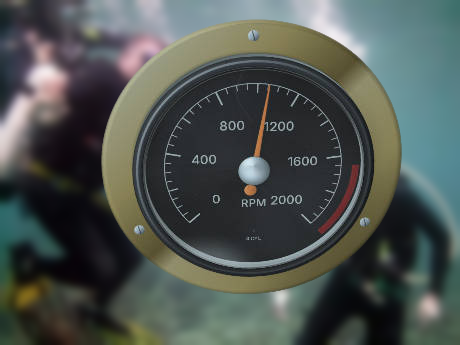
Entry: 1050 rpm
